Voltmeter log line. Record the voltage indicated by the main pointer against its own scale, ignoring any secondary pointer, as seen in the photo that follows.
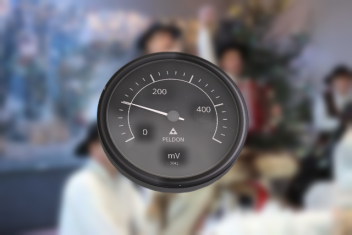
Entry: 100 mV
